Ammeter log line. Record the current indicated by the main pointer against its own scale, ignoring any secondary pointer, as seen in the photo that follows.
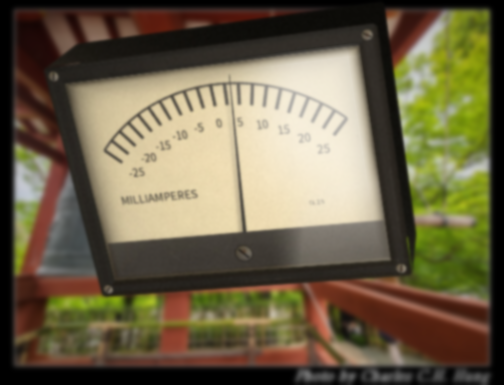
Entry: 3.75 mA
